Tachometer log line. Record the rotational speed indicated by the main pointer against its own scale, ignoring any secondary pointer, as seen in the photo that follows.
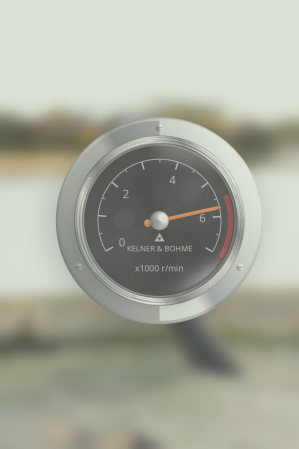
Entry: 5750 rpm
